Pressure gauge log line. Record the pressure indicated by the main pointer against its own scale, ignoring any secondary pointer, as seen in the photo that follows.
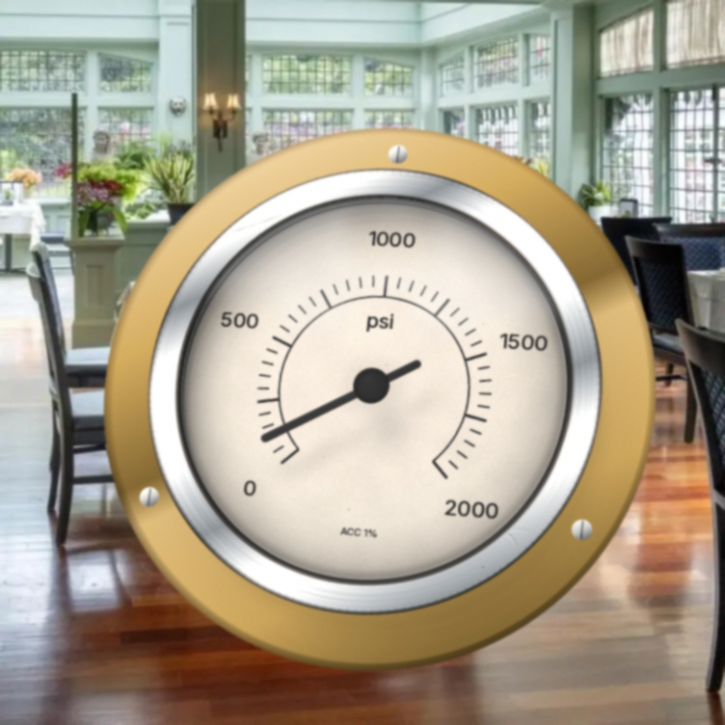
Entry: 100 psi
